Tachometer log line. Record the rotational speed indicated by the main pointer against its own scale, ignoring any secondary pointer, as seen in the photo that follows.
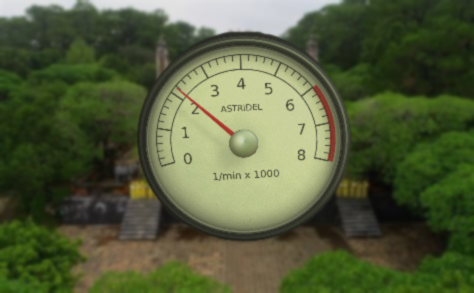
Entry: 2200 rpm
